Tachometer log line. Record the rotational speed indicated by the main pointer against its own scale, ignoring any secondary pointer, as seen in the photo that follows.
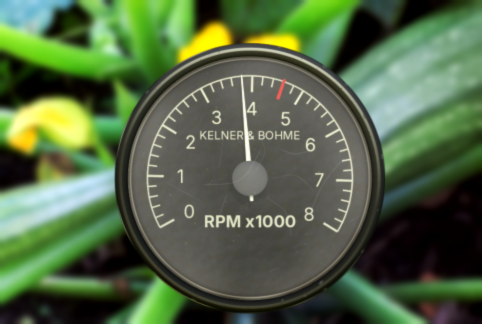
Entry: 3800 rpm
